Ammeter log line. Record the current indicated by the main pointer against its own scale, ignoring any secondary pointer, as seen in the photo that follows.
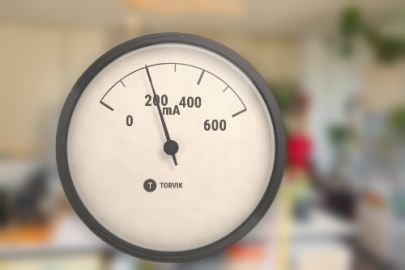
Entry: 200 mA
